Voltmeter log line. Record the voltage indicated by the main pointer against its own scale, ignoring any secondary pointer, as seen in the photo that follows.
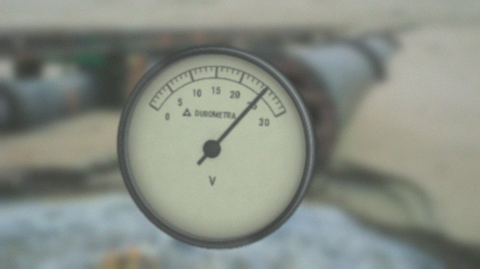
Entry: 25 V
